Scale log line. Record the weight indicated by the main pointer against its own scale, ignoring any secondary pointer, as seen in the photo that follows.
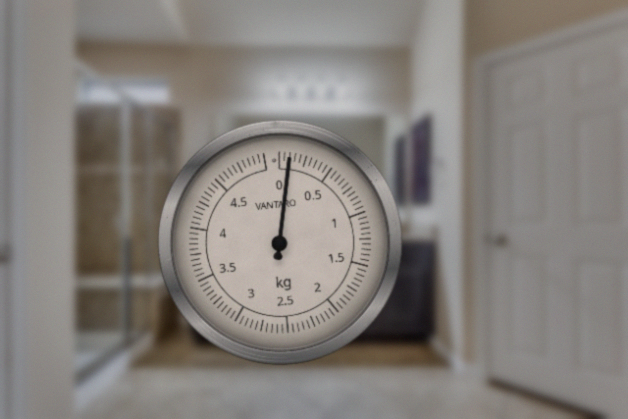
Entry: 0.1 kg
